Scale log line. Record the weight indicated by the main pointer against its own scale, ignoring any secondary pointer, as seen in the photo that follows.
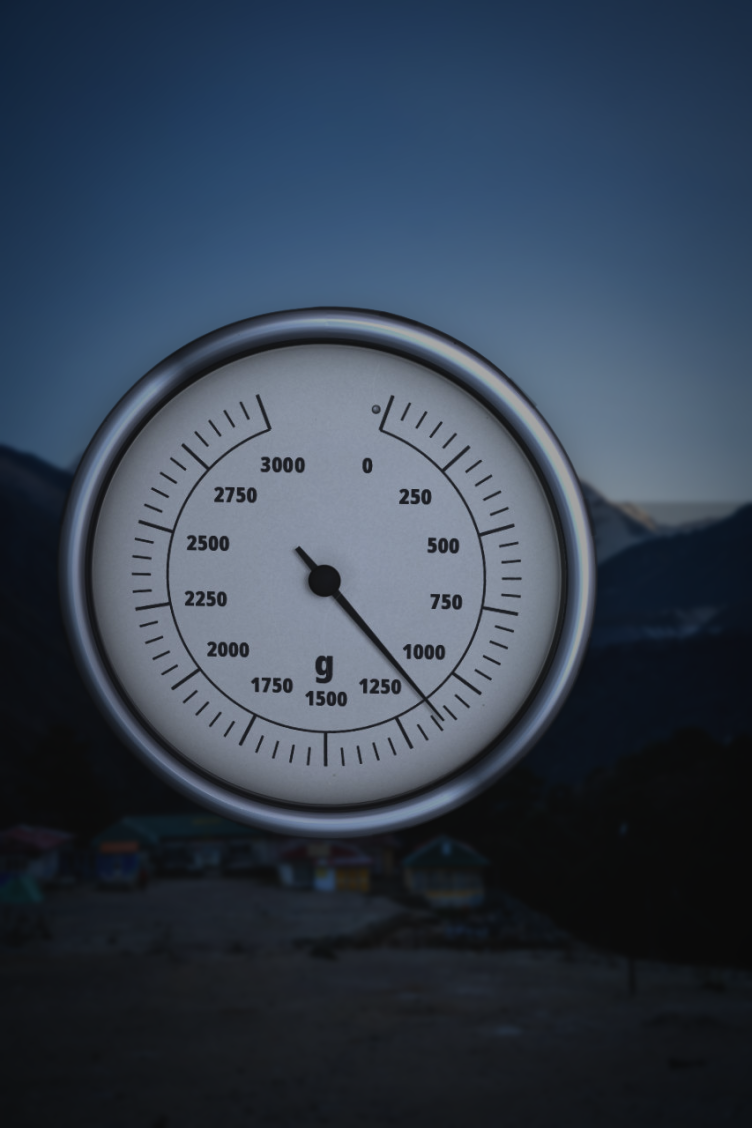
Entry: 1125 g
